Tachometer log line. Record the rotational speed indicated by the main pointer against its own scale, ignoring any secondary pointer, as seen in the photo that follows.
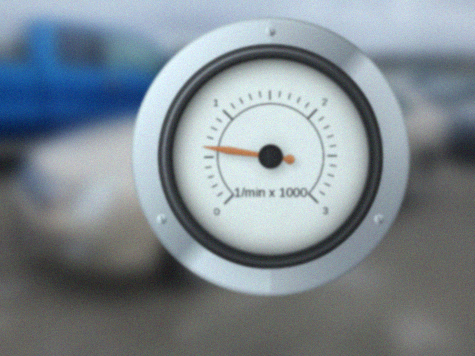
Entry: 600 rpm
